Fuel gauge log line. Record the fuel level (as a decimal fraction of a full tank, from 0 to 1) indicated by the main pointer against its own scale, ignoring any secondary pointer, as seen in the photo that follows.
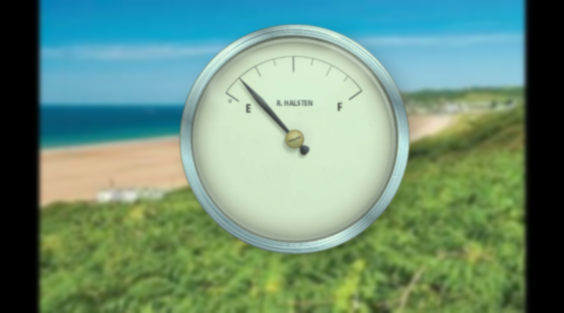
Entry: 0.125
